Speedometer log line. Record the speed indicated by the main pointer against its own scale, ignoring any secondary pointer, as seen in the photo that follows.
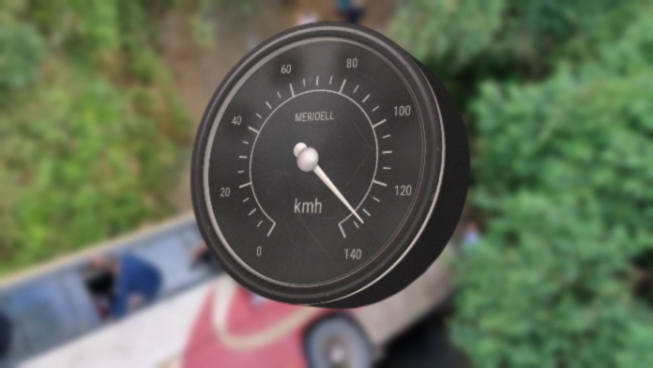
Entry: 132.5 km/h
